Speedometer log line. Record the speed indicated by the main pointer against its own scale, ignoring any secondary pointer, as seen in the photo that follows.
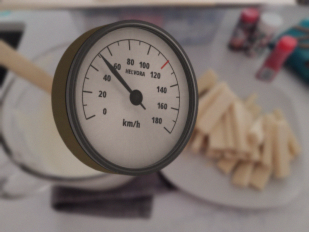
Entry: 50 km/h
